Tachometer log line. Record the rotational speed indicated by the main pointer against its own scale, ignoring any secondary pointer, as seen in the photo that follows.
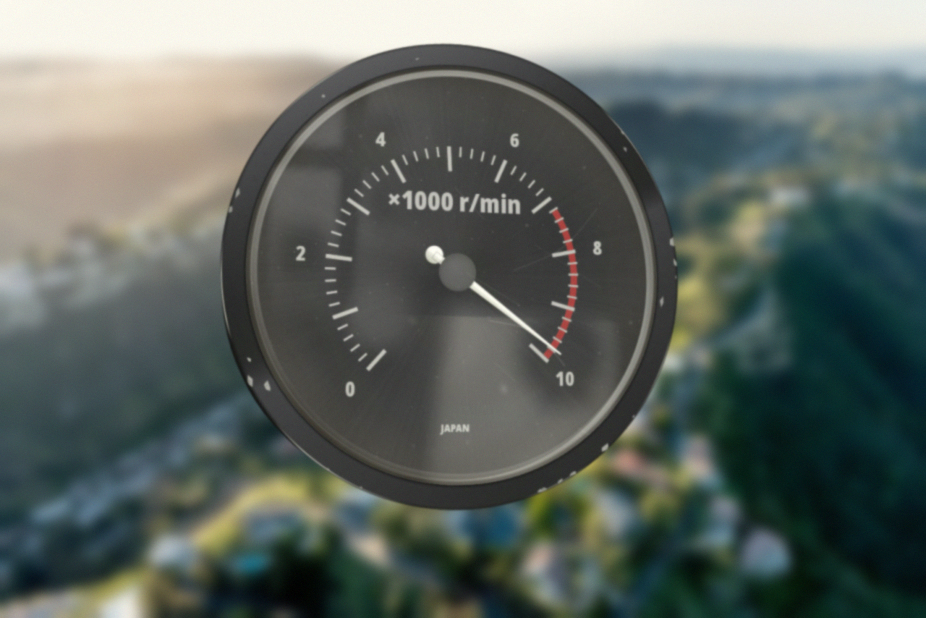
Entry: 9800 rpm
